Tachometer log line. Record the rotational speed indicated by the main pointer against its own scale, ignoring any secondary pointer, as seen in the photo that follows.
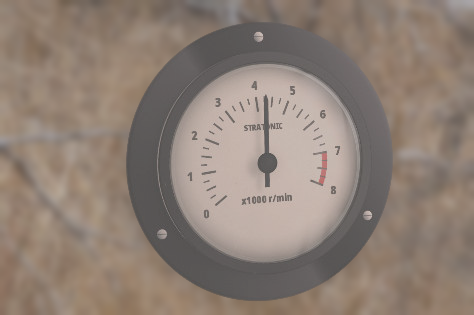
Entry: 4250 rpm
